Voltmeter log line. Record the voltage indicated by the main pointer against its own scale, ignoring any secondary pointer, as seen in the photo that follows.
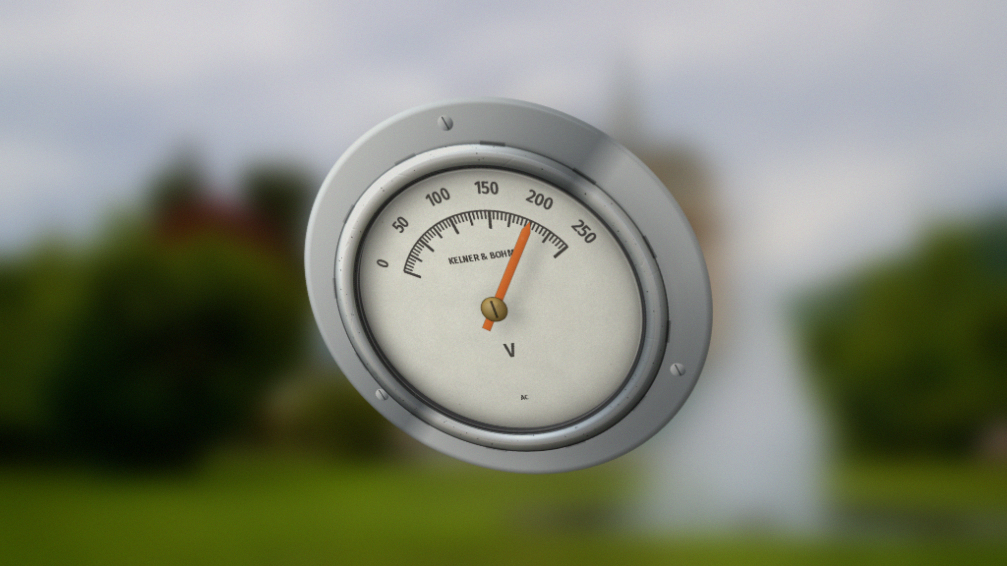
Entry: 200 V
